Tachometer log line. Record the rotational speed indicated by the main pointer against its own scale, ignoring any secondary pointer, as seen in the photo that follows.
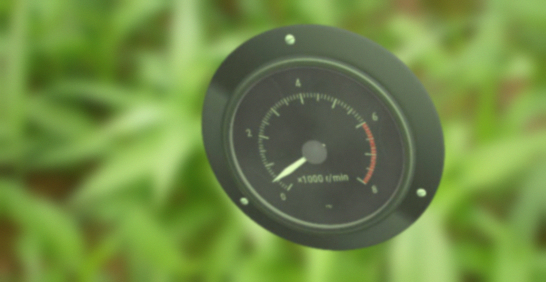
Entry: 500 rpm
